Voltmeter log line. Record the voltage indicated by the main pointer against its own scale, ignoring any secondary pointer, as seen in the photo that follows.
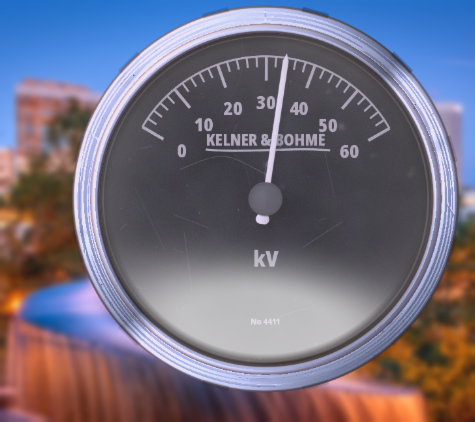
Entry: 34 kV
